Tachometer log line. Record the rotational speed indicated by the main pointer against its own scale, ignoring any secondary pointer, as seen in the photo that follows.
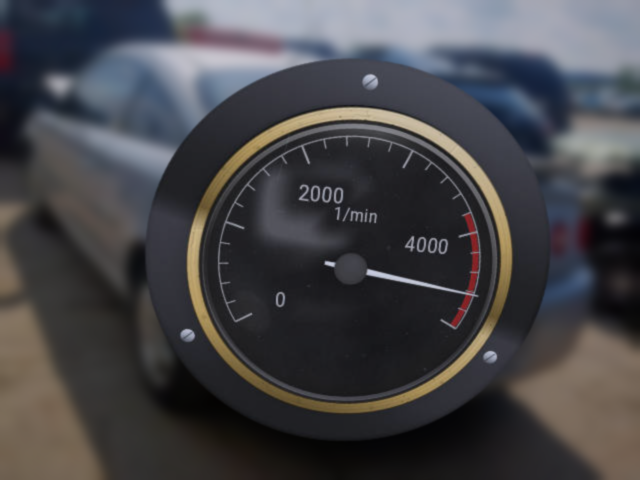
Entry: 4600 rpm
